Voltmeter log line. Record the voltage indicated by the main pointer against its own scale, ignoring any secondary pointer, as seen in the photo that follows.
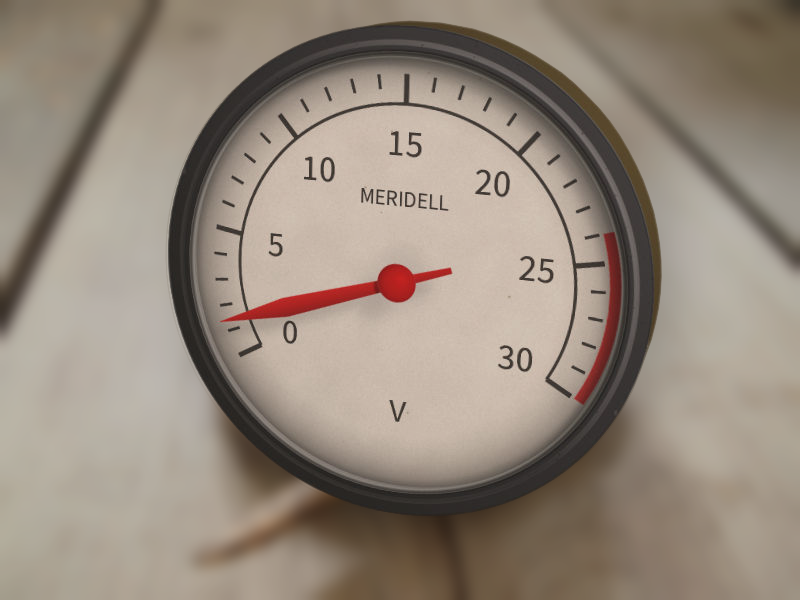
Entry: 1.5 V
